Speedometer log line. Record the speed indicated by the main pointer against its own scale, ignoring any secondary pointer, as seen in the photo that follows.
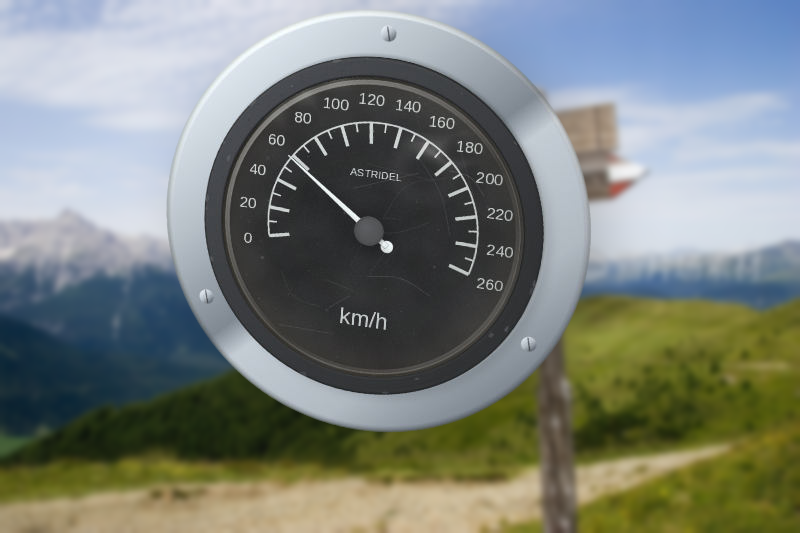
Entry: 60 km/h
